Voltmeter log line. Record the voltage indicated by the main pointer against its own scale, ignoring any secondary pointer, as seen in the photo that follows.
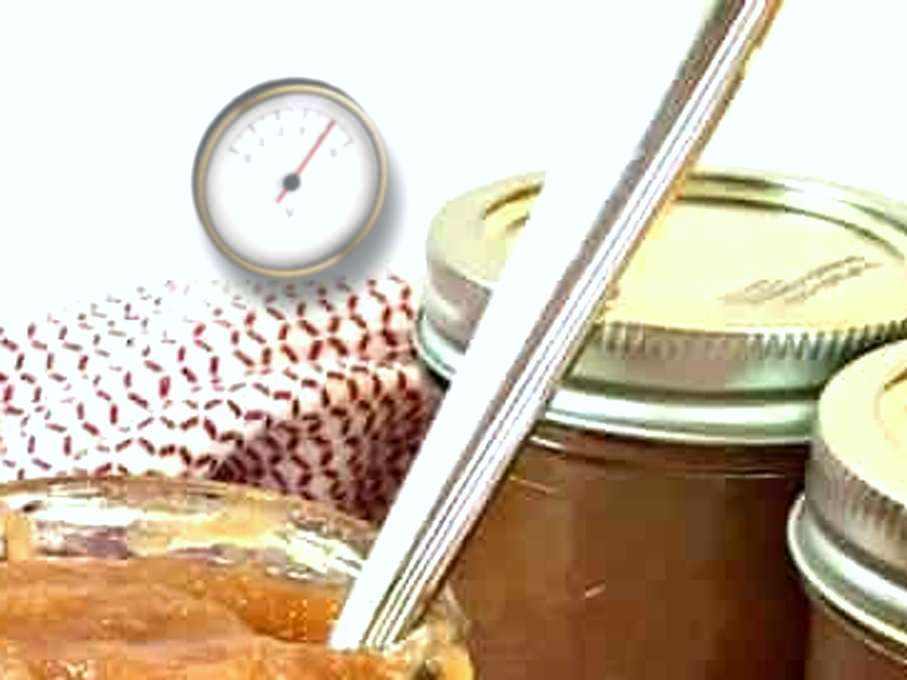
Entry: 4 V
